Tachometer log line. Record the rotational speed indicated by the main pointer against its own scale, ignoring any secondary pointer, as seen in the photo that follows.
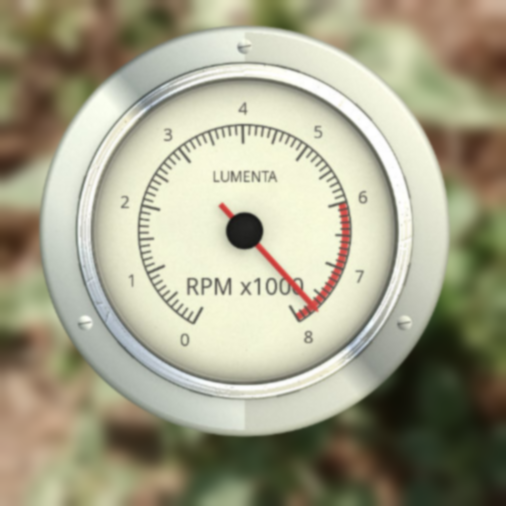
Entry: 7700 rpm
